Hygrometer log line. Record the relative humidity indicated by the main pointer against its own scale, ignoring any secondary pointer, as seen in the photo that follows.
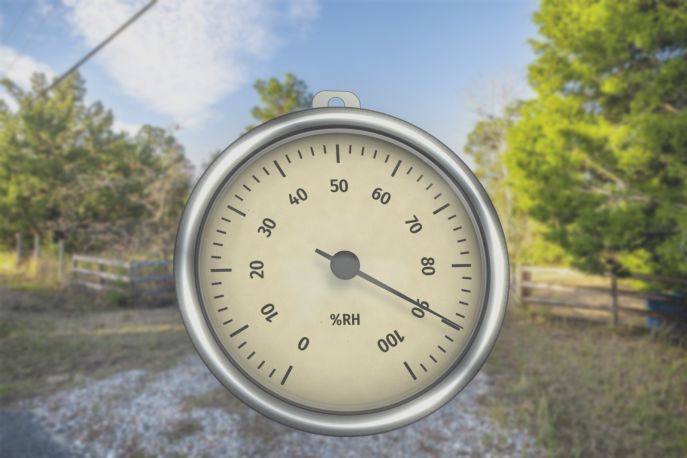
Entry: 90 %
